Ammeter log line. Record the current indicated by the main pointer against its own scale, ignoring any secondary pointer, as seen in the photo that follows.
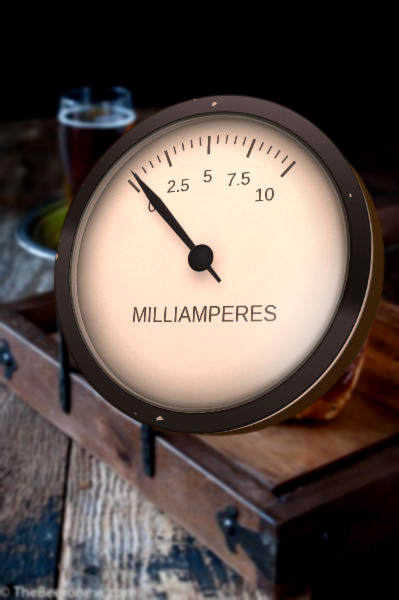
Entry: 0.5 mA
